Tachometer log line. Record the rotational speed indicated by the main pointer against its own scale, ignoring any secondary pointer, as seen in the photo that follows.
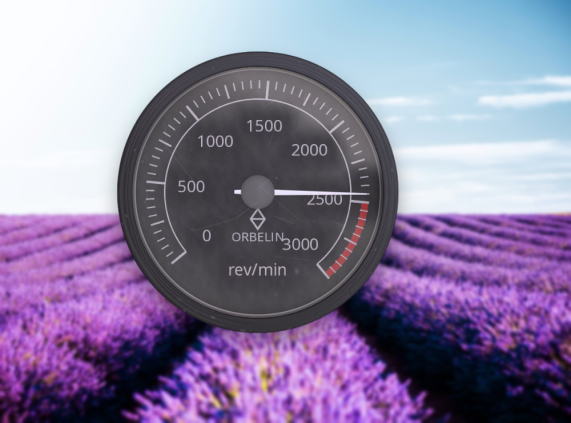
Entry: 2450 rpm
